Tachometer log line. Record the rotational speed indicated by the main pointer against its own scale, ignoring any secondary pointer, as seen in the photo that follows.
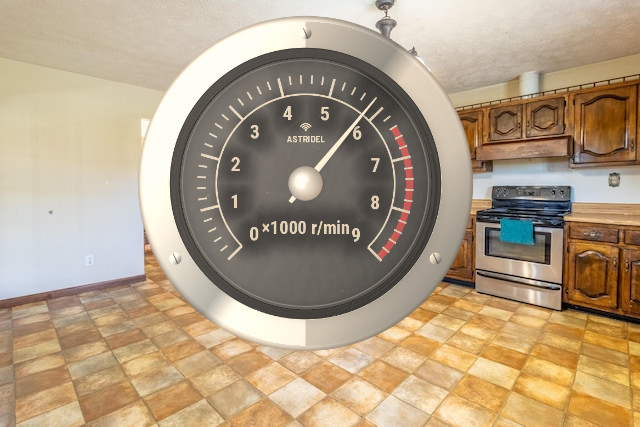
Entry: 5800 rpm
